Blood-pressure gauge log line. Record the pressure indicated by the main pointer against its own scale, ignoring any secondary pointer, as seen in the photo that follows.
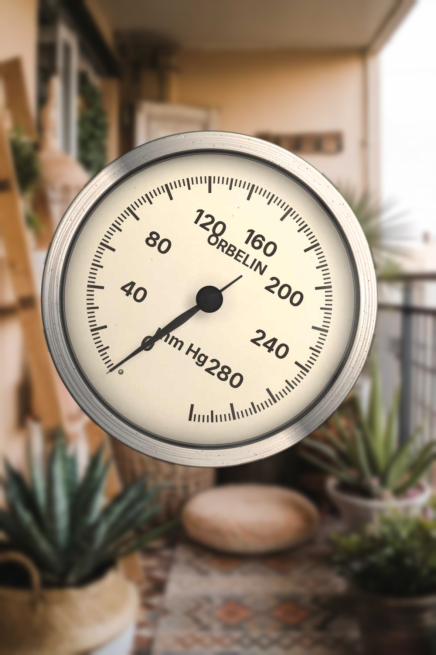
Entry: 0 mmHg
